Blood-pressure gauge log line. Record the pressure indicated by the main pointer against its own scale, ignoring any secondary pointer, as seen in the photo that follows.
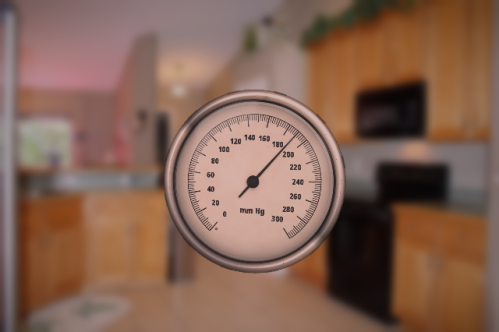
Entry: 190 mmHg
